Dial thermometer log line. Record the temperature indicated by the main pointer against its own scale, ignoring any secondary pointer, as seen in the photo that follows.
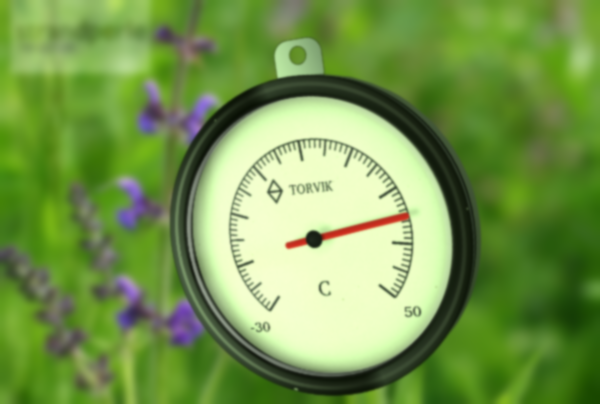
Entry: 35 °C
